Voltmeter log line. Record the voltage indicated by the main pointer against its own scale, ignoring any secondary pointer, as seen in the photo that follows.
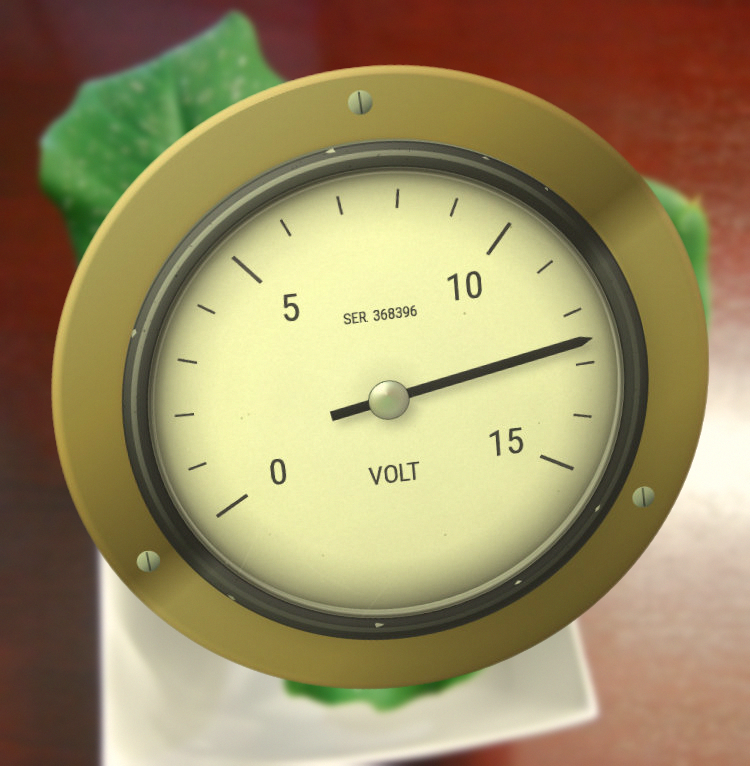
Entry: 12.5 V
